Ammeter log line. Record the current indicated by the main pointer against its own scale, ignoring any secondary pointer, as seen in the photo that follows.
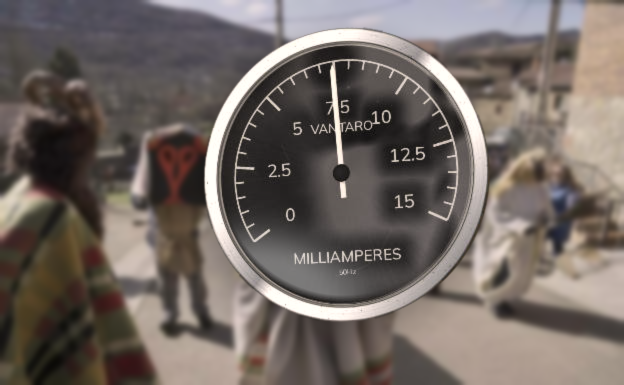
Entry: 7.5 mA
